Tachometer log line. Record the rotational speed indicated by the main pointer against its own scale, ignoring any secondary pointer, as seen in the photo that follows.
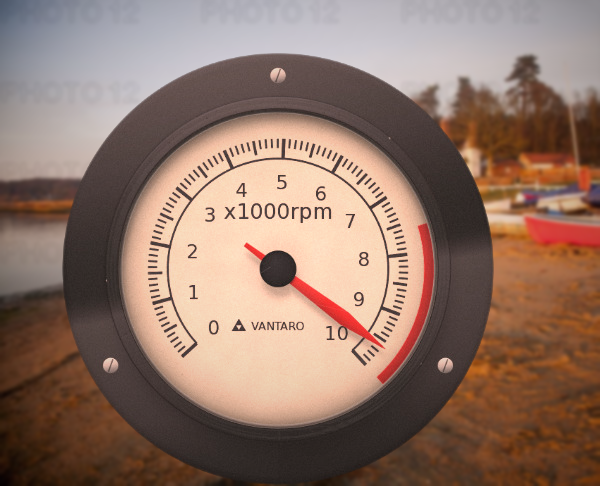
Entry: 9600 rpm
